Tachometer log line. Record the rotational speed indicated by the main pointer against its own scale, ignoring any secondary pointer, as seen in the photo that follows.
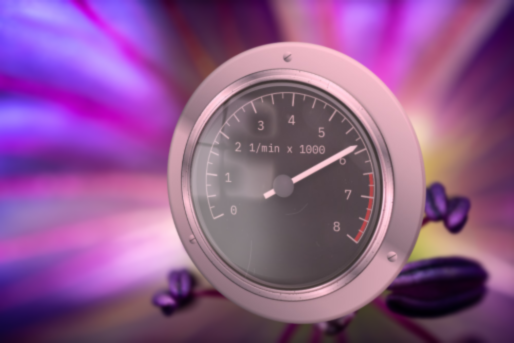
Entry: 5875 rpm
